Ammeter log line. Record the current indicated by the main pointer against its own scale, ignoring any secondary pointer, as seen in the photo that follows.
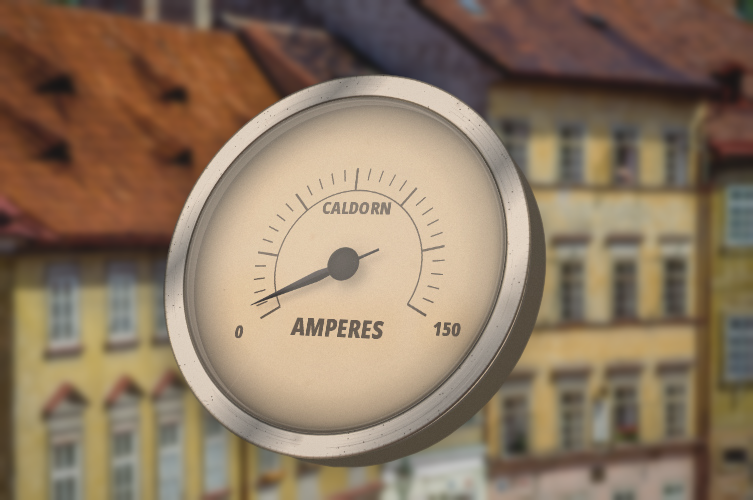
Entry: 5 A
